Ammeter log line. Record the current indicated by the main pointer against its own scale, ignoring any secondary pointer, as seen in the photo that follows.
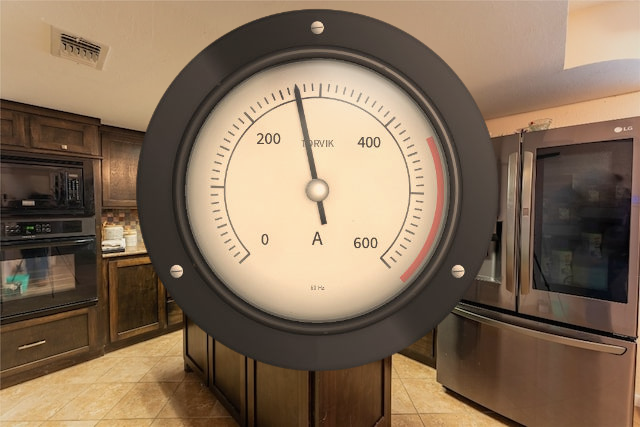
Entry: 270 A
